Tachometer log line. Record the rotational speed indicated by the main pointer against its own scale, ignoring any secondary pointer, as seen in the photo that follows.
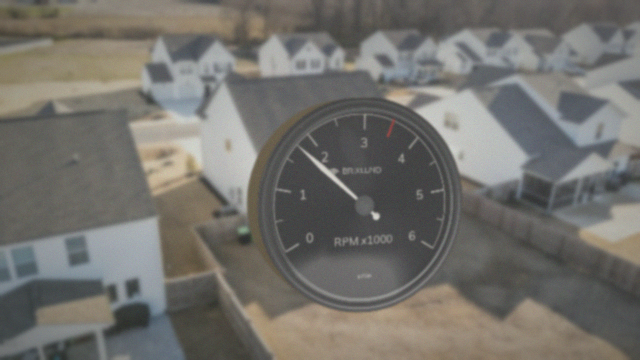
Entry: 1750 rpm
